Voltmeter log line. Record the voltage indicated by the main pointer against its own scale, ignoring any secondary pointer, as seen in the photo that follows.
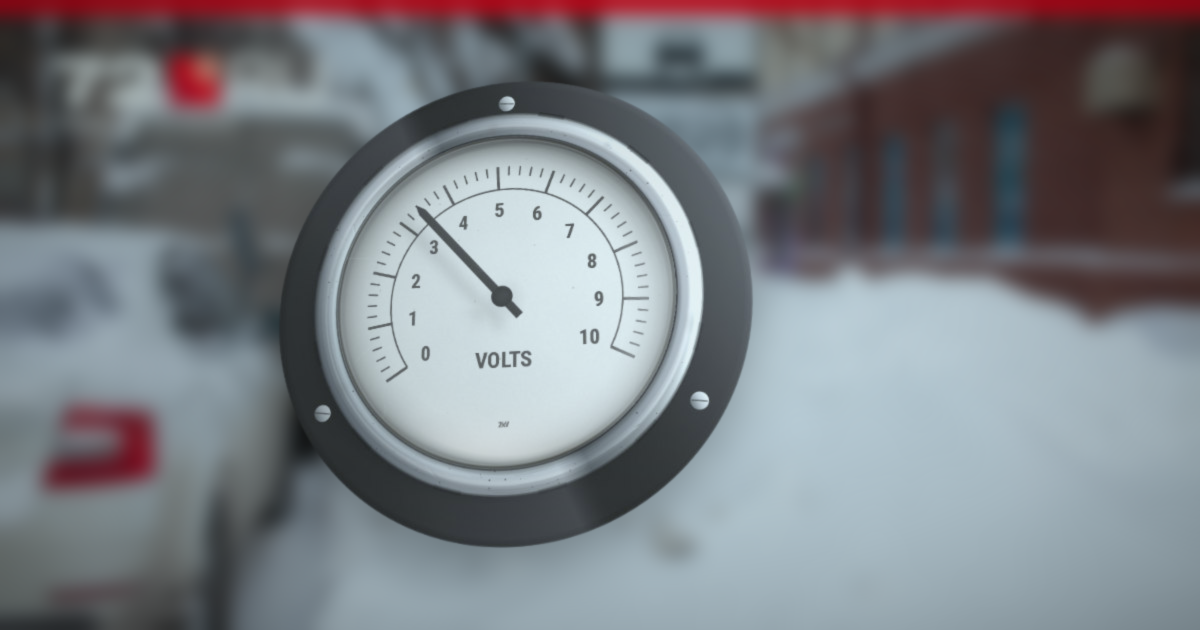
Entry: 3.4 V
